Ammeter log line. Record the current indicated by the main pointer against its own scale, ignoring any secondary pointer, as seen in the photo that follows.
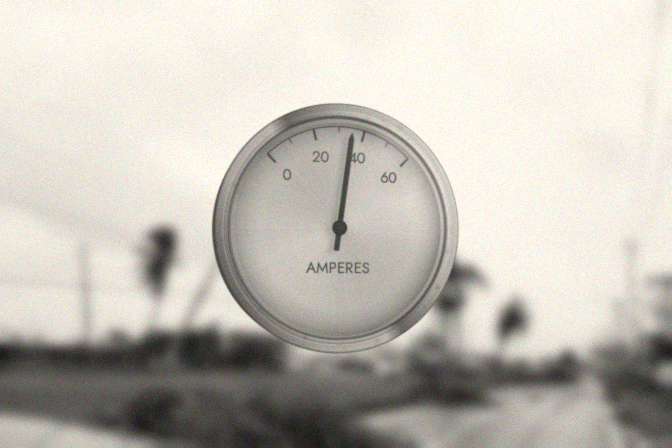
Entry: 35 A
